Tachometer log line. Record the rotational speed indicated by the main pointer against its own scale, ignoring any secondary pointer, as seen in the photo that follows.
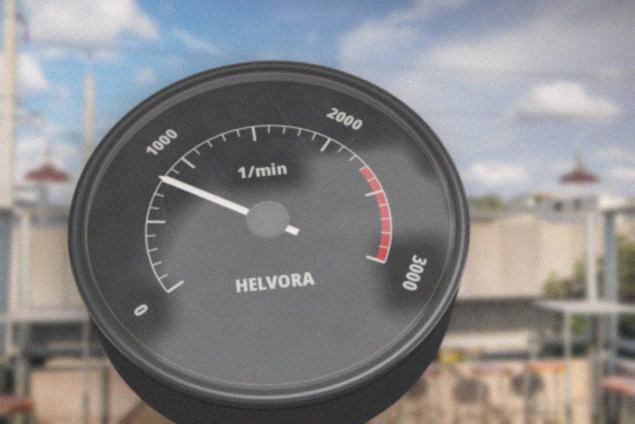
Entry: 800 rpm
